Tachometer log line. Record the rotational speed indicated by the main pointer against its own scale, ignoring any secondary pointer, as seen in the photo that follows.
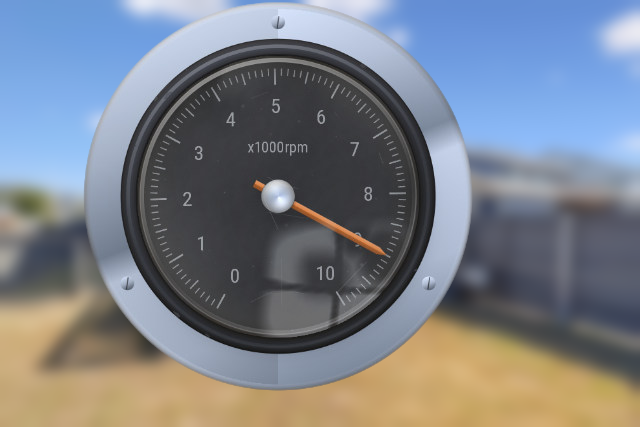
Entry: 9000 rpm
